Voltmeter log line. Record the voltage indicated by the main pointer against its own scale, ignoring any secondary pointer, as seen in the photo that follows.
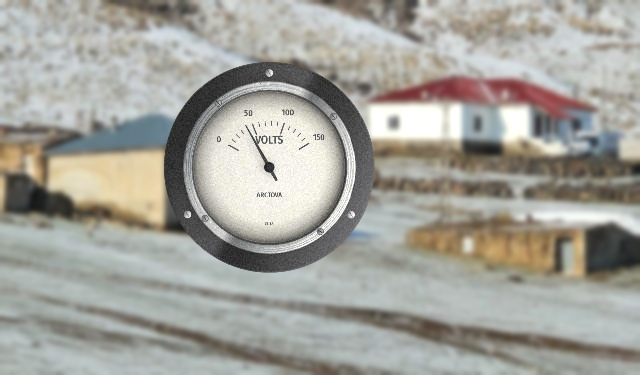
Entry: 40 V
